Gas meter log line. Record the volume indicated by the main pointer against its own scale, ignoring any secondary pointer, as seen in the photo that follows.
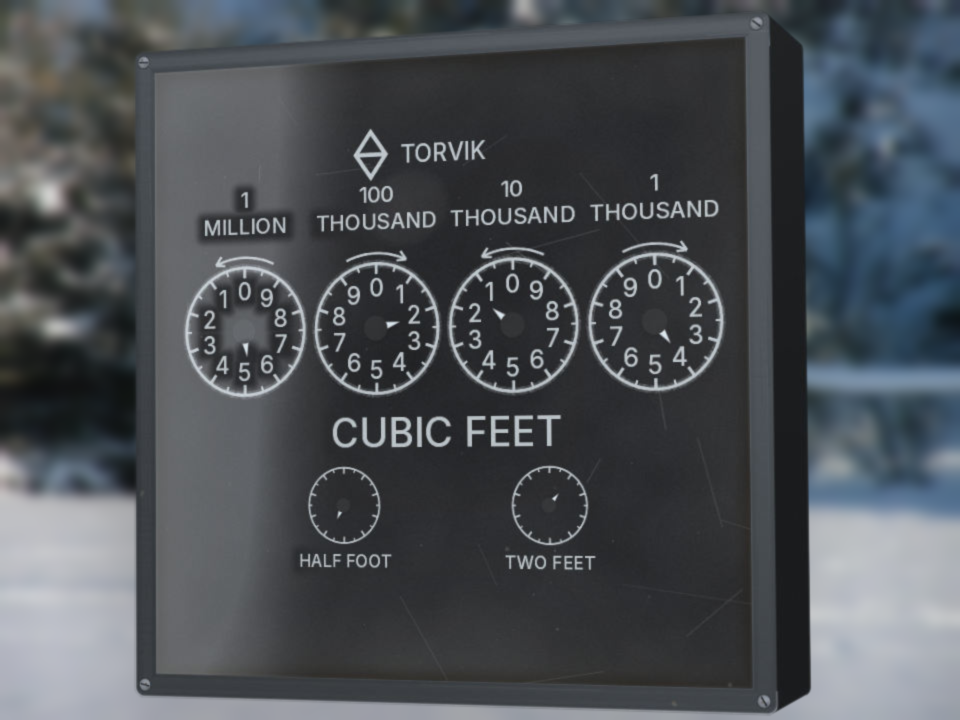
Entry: 521400 ft³
